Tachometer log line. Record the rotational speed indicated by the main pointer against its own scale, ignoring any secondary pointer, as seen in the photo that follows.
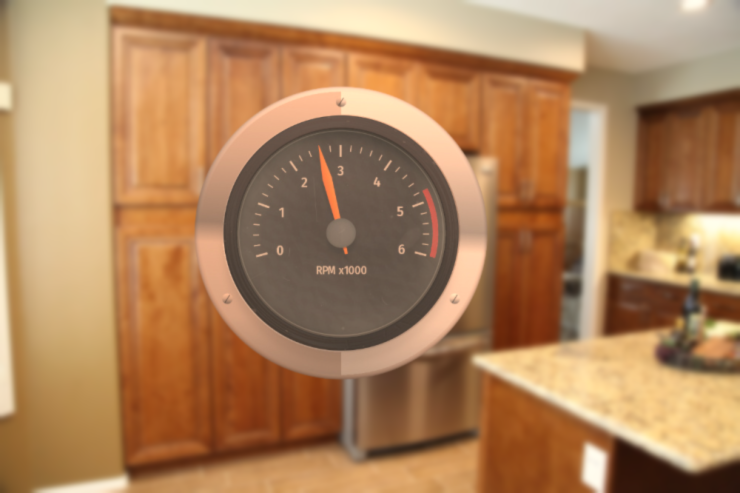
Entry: 2600 rpm
